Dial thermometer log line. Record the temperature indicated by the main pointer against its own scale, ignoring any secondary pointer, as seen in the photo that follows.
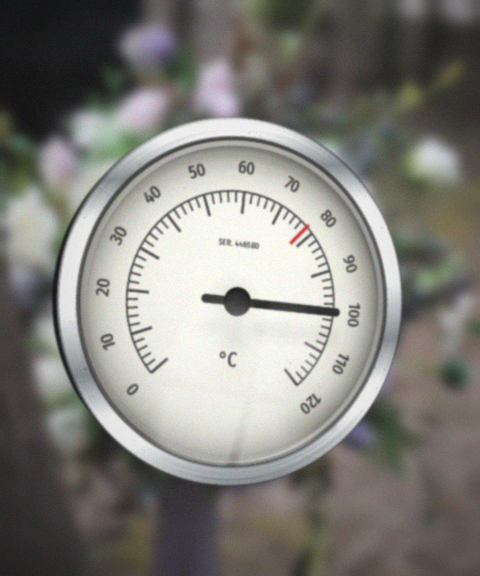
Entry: 100 °C
